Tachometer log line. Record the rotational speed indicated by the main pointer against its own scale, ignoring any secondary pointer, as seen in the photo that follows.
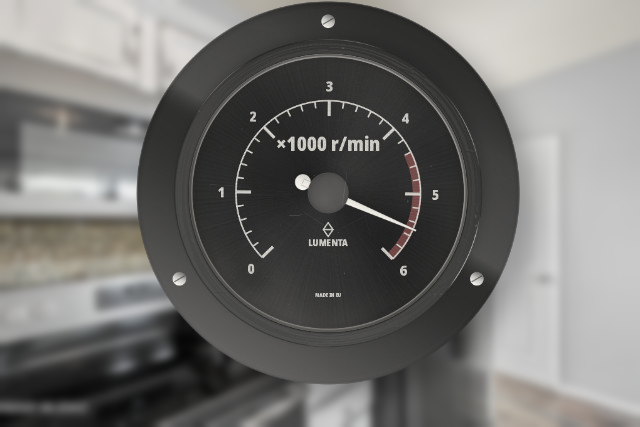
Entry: 5500 rpm
